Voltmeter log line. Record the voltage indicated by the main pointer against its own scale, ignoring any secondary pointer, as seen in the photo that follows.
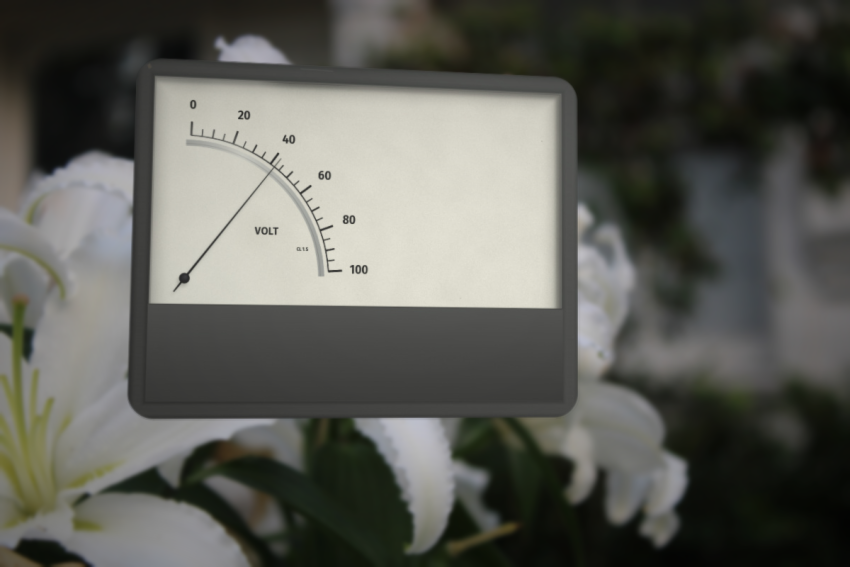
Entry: 42.5 V
